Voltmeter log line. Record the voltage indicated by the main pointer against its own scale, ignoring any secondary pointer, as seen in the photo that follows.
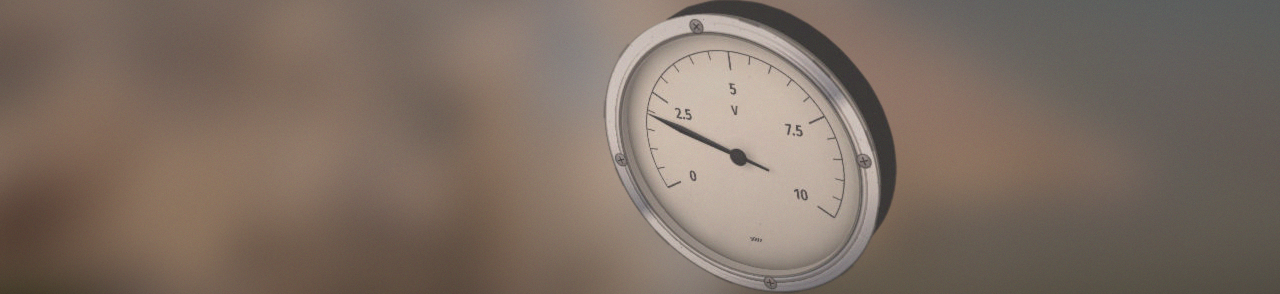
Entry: 2 V
